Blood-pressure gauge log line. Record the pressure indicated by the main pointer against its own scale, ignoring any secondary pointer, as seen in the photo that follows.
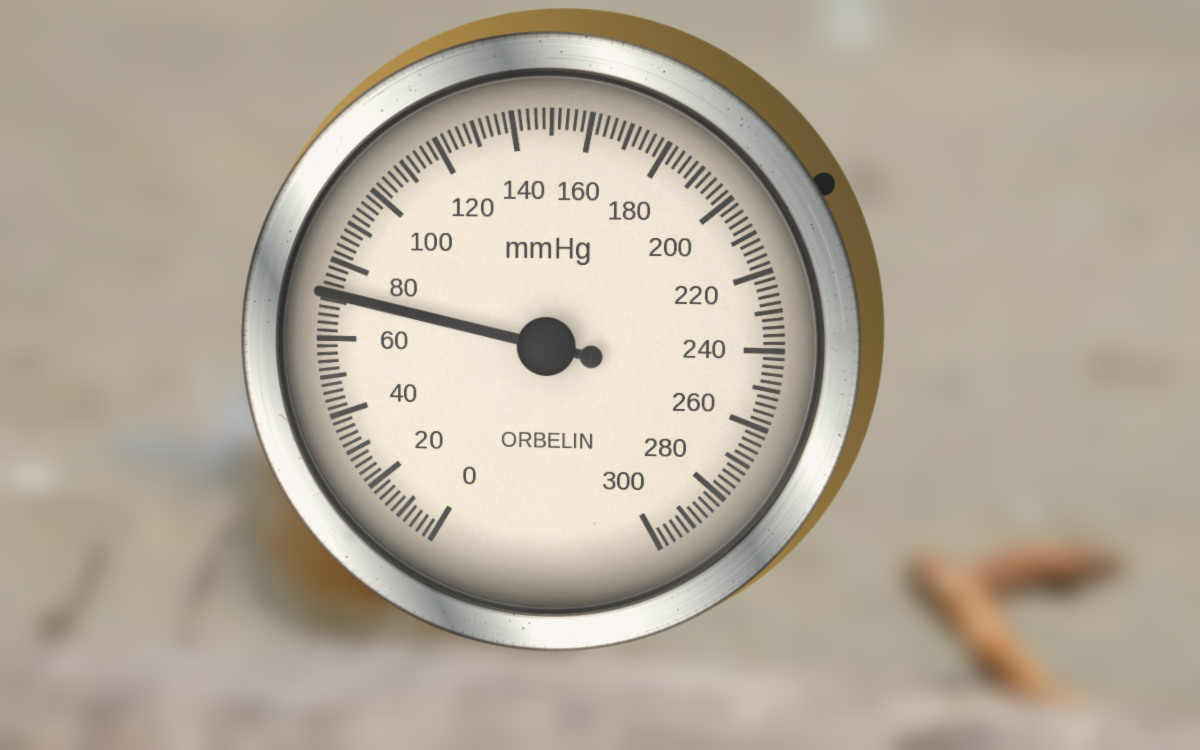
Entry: 72 mmHg
